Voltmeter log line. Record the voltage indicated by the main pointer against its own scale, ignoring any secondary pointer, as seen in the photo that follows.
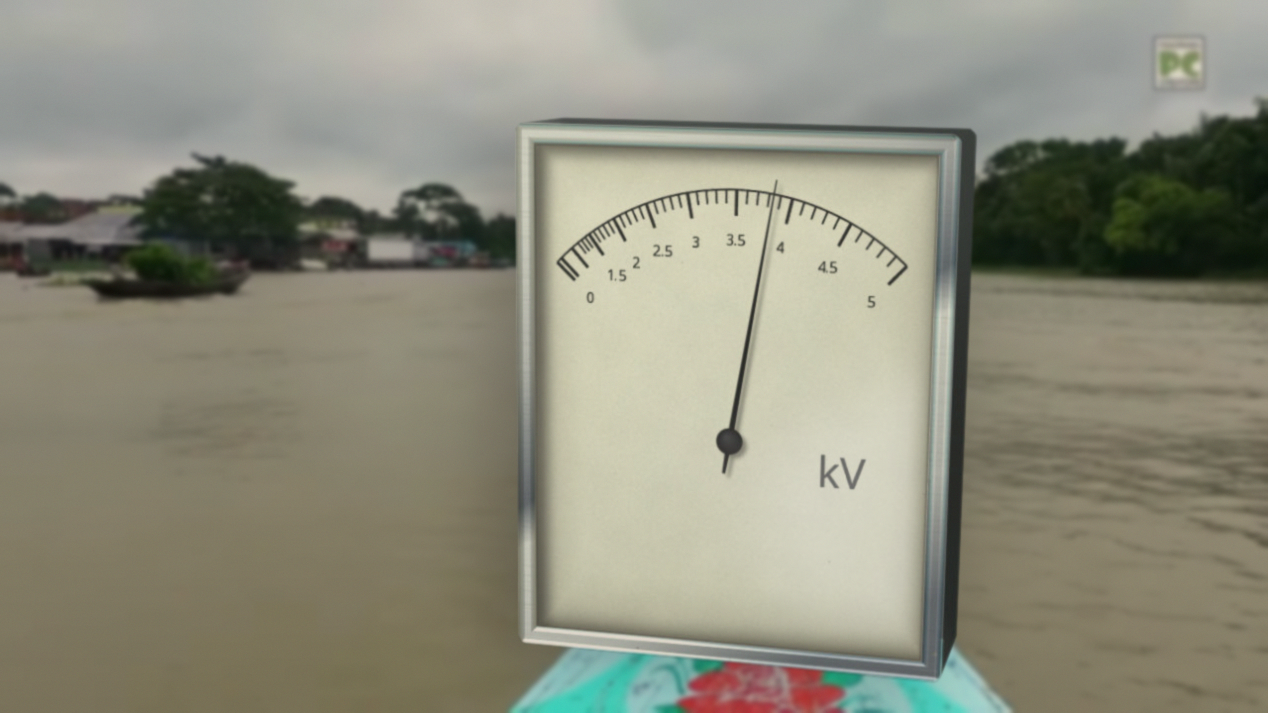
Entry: 3.85 kV
